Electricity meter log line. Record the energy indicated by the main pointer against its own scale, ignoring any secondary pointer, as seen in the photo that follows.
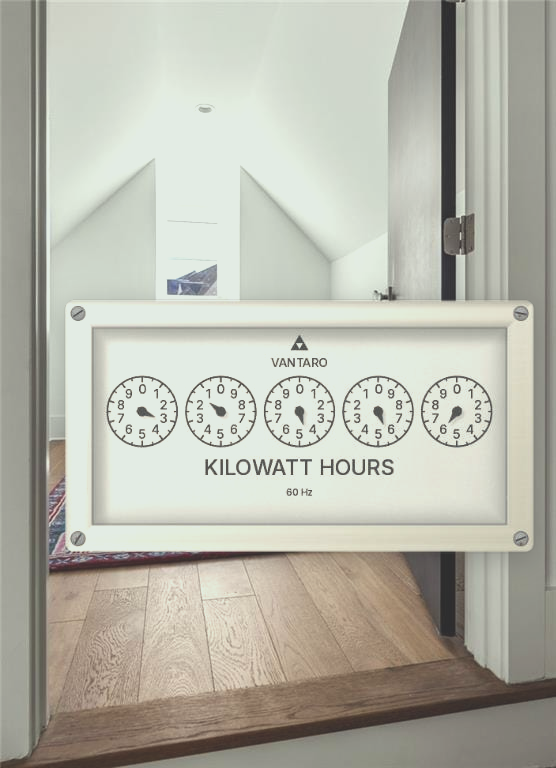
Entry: 31456 kWh
